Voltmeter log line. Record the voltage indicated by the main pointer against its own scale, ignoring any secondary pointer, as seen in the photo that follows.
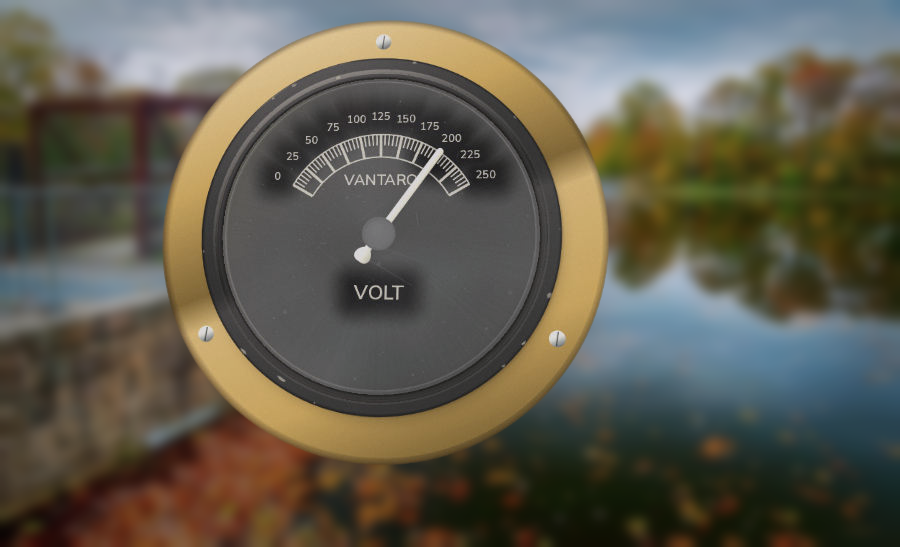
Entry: 200 V
